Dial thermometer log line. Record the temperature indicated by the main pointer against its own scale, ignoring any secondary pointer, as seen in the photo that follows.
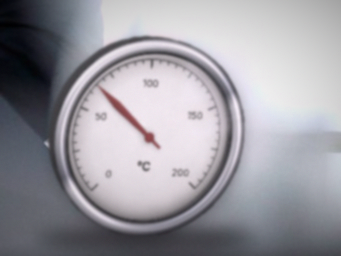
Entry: 65 °C
